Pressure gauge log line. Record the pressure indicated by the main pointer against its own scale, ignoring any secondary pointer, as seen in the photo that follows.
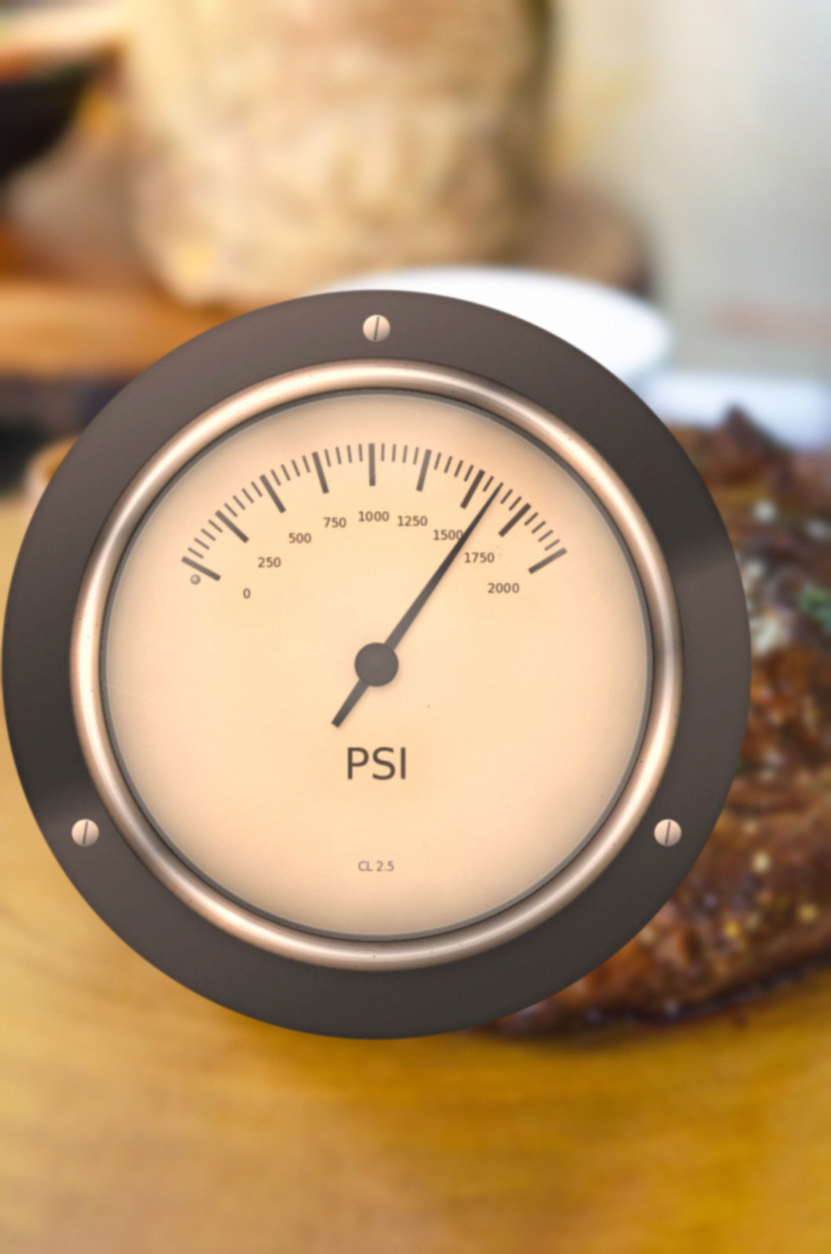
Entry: 1600 psi
